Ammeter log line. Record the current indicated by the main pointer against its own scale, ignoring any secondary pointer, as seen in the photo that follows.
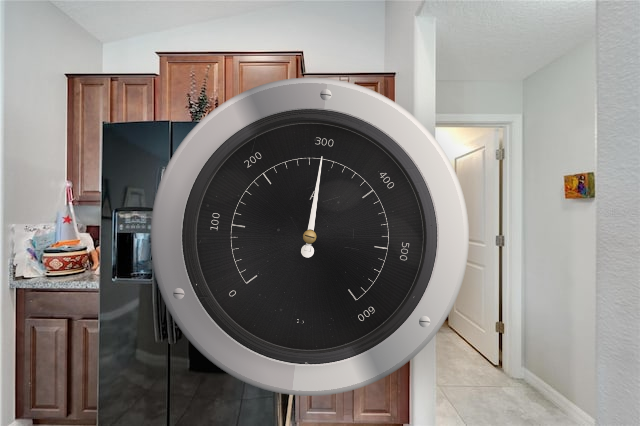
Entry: 300 A
